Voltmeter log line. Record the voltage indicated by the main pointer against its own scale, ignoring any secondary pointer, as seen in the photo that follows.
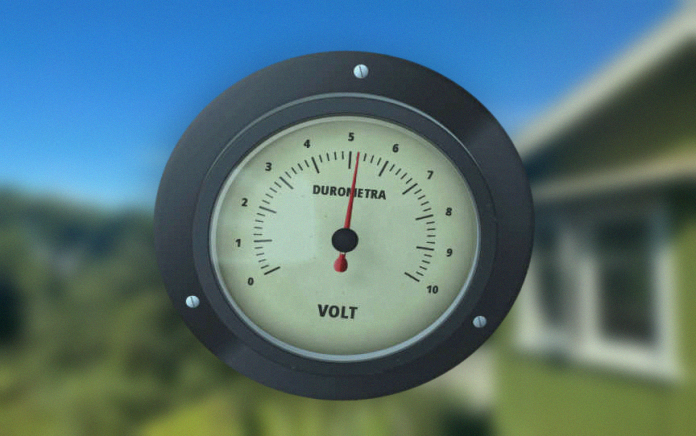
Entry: 5.2 V
